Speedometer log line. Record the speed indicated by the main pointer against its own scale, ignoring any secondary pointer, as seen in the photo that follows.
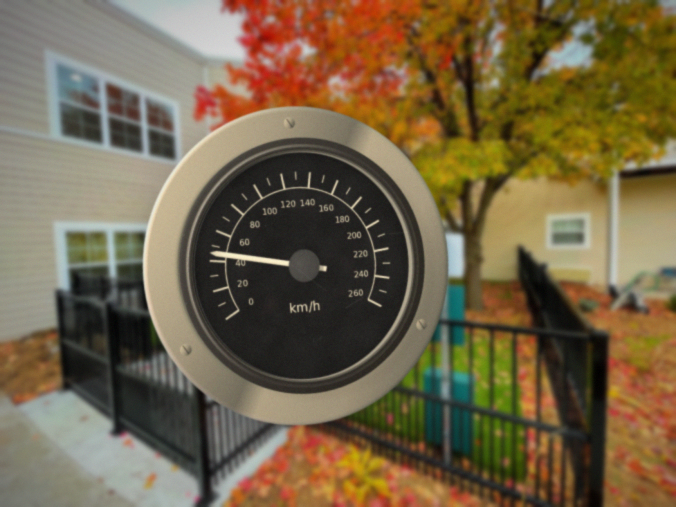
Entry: 45 km/h
